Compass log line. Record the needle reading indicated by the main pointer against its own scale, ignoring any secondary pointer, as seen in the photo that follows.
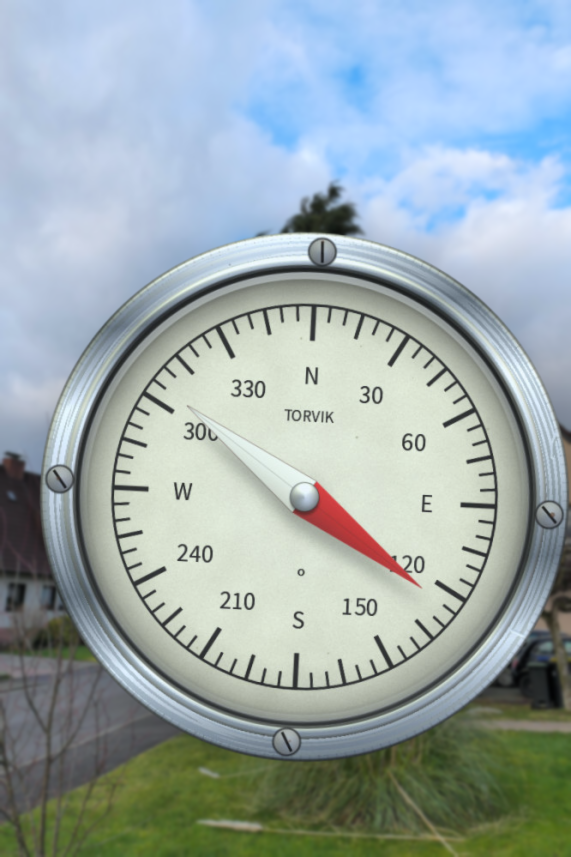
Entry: 125 °
